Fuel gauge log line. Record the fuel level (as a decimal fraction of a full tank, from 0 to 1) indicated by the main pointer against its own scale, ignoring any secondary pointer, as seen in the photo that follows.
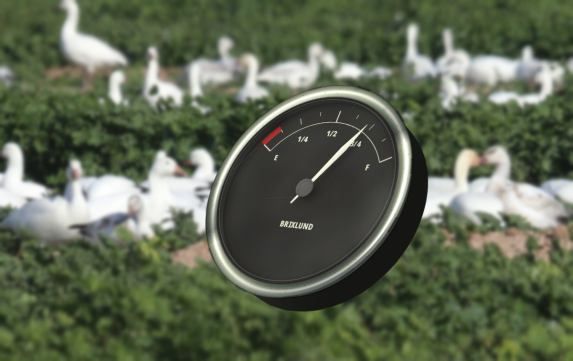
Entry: 0.75
